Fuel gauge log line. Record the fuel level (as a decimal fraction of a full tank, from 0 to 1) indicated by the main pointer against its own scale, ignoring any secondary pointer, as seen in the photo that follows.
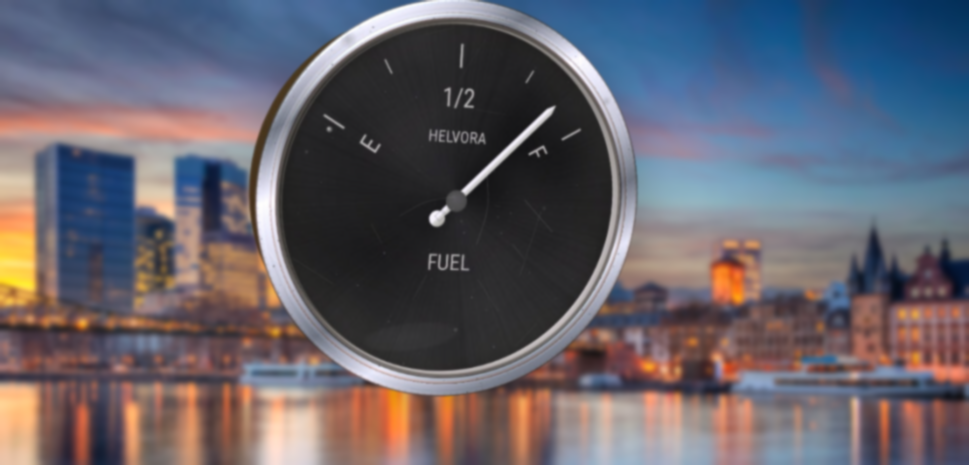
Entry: 0.875
